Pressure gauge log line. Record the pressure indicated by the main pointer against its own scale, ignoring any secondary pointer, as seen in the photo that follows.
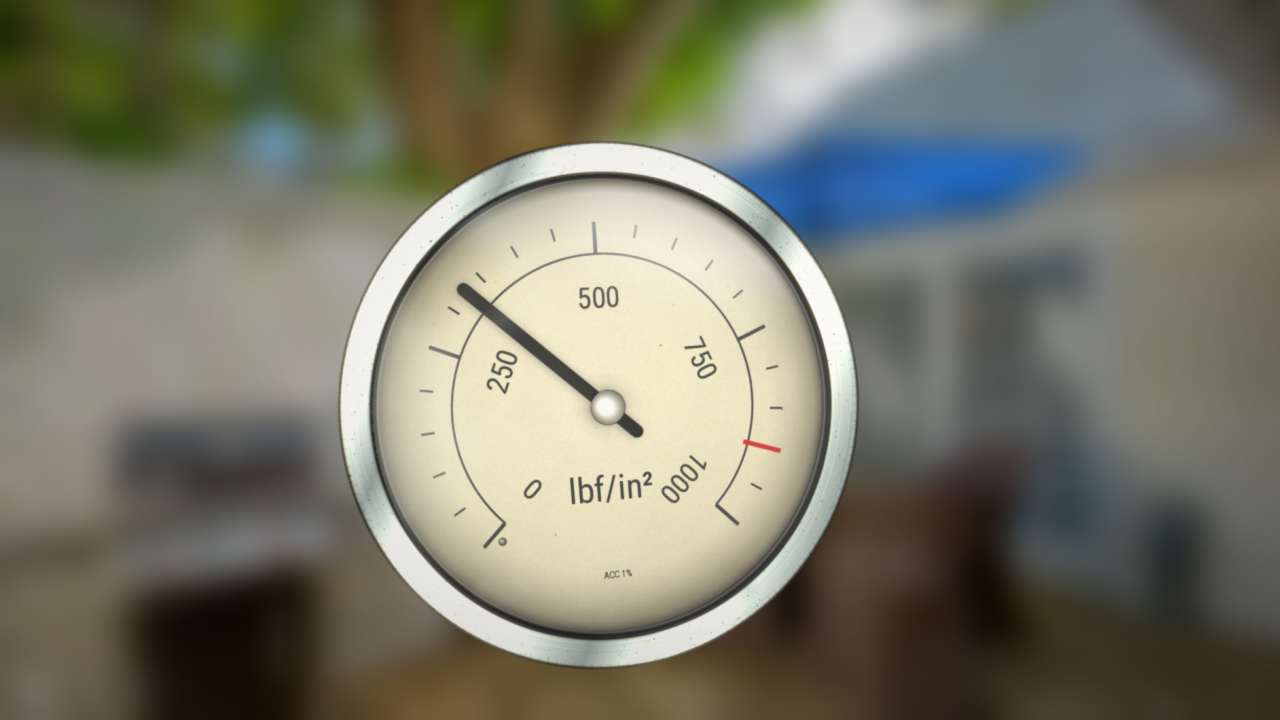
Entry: 325 psi
